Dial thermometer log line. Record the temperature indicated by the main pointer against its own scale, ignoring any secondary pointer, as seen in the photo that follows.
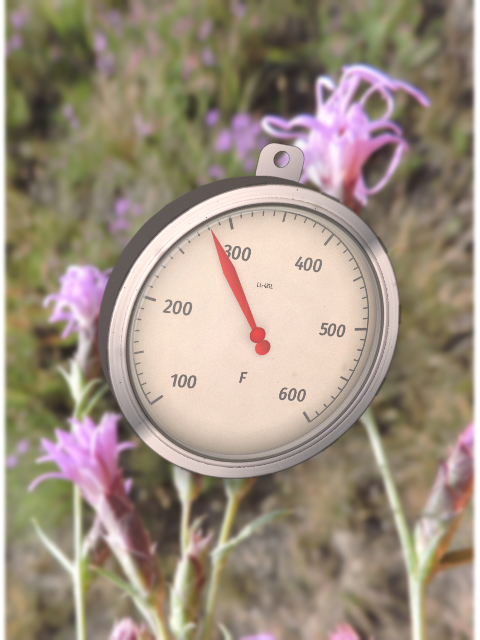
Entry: 280 °F
